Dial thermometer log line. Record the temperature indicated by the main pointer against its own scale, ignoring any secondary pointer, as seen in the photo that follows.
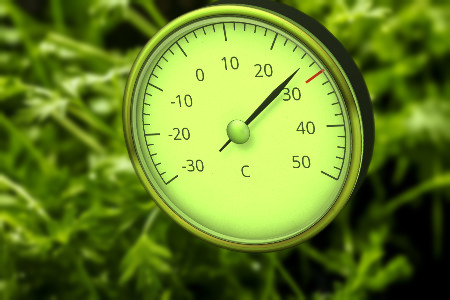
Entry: 27 °C
